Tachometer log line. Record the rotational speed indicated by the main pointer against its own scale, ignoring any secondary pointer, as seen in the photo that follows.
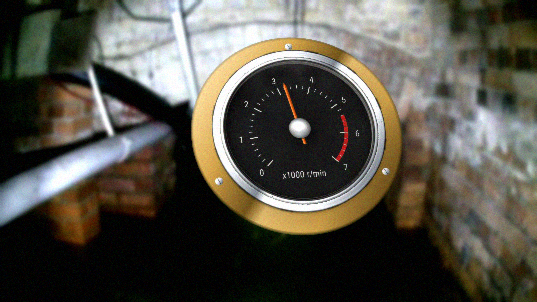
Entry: 3200 rpm
